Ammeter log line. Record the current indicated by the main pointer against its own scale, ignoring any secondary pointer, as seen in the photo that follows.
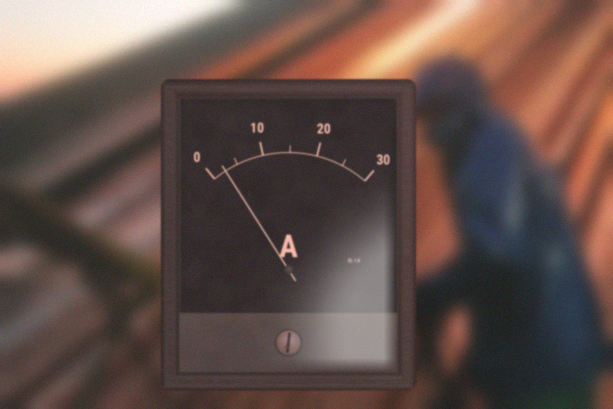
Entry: 2.5 A
